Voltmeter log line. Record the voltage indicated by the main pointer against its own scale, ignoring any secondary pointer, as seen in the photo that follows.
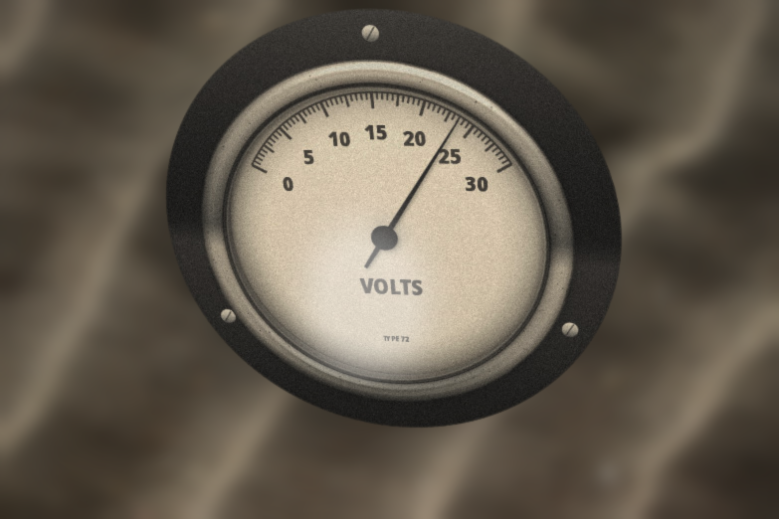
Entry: 23.5 V
